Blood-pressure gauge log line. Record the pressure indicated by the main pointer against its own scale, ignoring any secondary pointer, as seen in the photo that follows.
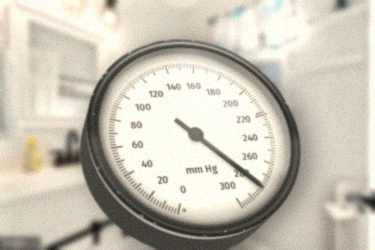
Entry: 280 mmHg
